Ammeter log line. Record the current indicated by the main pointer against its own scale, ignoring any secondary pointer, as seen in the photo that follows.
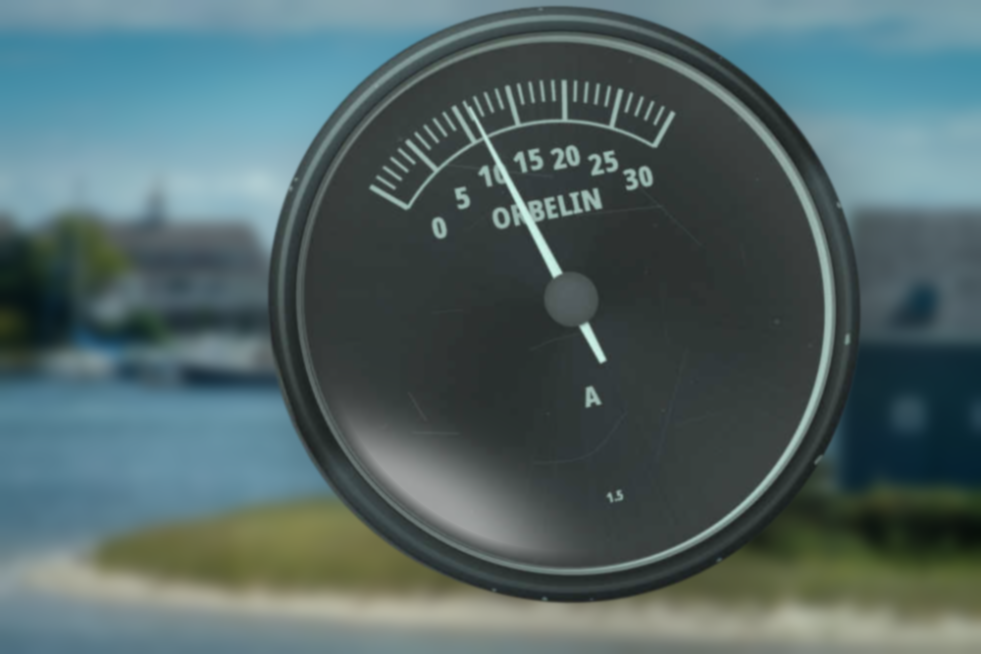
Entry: 11 A
